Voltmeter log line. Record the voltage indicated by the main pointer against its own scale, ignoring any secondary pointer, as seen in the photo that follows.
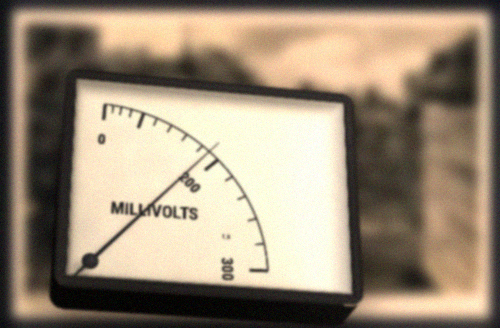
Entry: 190 mV
